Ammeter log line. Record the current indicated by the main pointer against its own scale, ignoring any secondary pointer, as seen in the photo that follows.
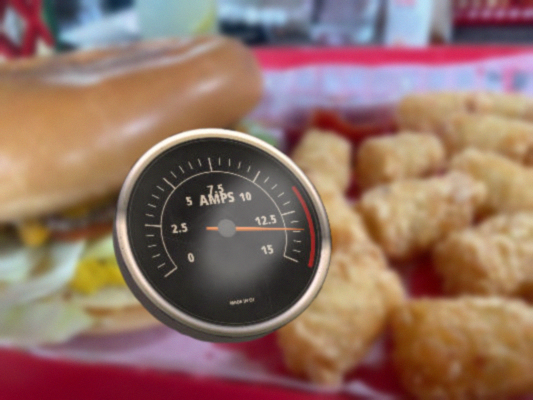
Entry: 13.5 A
